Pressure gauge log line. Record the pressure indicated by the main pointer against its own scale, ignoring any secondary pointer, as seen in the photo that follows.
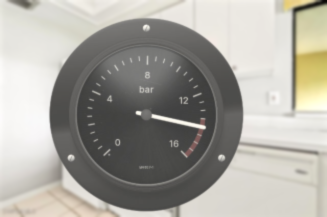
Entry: 14 bar
